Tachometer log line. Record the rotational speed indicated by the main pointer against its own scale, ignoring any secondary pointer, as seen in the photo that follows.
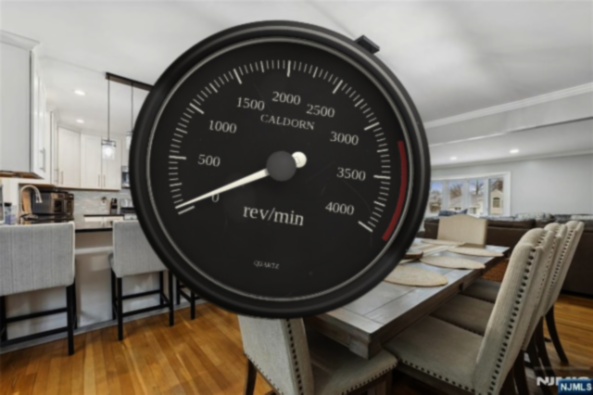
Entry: 50 rpm
